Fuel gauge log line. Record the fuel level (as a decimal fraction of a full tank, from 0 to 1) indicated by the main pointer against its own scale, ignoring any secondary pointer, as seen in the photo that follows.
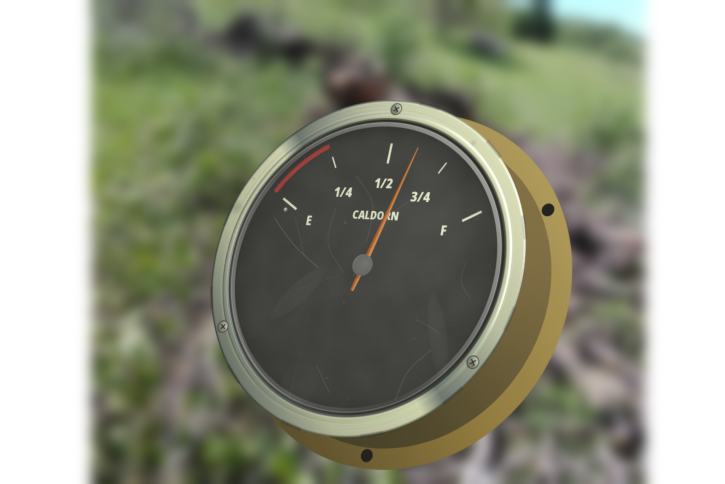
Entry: 0.625
